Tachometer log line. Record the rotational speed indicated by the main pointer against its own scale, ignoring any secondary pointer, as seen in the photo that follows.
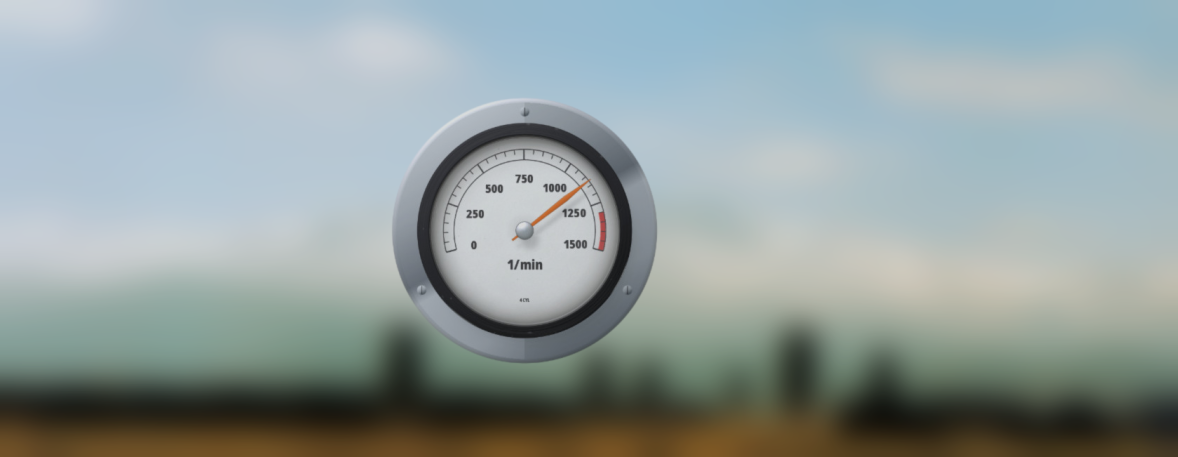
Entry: 1125 rpm
